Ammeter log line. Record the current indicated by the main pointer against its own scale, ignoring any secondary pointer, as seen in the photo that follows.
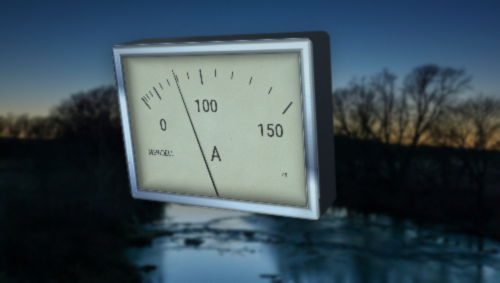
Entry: 80 A
